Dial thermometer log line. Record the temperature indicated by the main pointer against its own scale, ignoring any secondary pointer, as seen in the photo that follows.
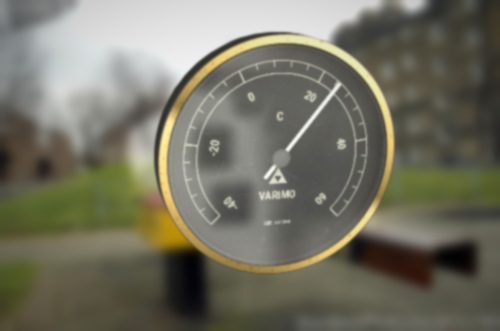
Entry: 24 °C
